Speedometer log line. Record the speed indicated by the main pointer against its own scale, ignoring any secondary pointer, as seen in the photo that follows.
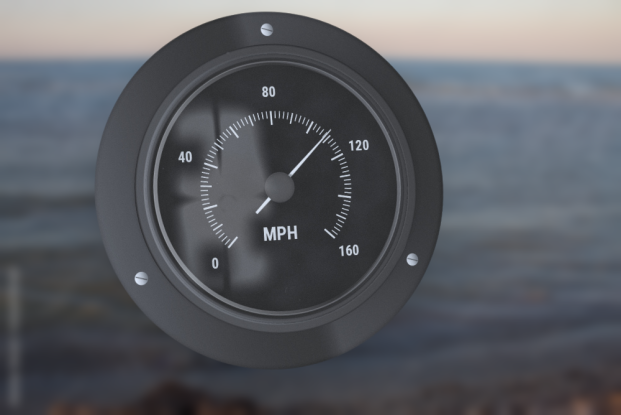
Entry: 108 mph
